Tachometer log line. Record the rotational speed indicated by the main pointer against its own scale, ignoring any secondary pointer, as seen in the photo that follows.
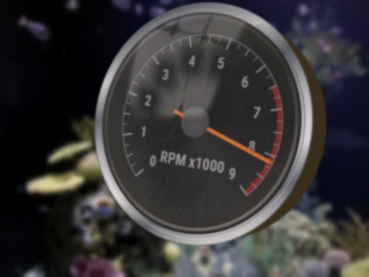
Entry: 8125 rpm
